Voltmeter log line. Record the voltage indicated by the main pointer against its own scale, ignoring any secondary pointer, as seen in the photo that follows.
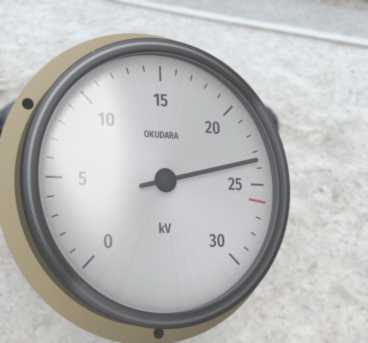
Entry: 23.5 kV
